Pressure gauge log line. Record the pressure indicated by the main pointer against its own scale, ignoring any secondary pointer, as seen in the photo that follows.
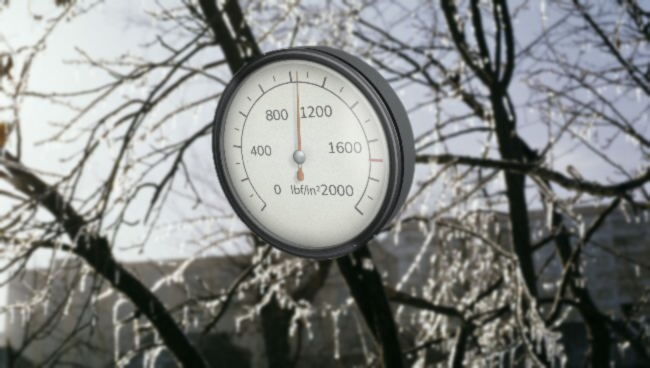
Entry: 1050 psi
